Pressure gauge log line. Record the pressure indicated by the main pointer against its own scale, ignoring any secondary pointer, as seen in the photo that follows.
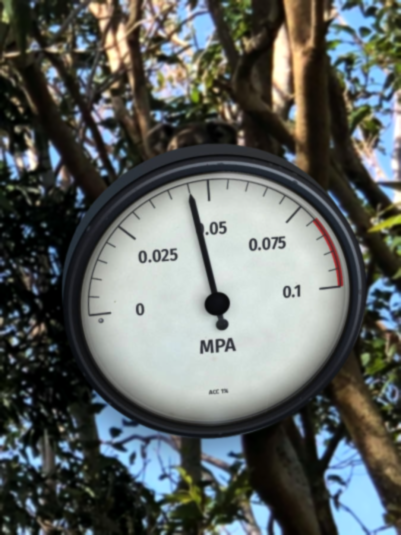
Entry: 0.045 MPa
